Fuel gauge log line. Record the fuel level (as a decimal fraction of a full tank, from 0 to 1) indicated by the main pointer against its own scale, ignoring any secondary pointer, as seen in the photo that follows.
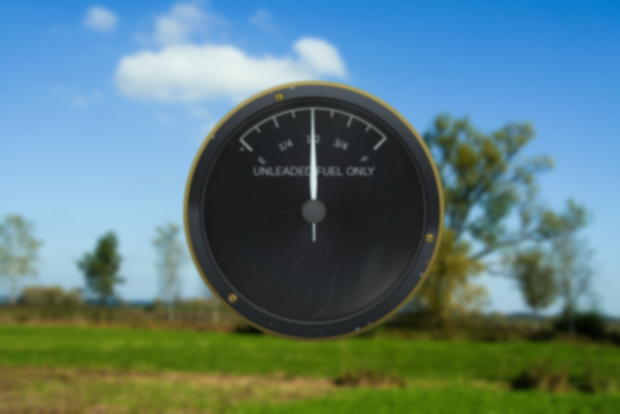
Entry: 0.5
